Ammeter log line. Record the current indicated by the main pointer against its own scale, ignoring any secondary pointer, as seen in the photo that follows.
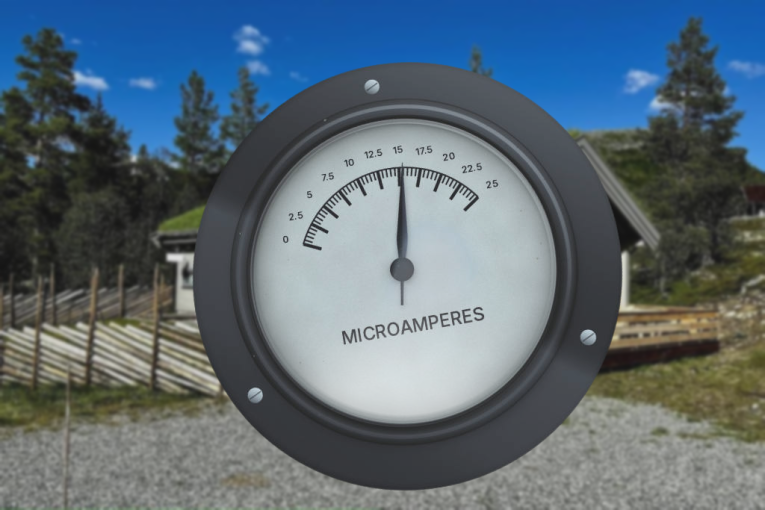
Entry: 15.5 µA
